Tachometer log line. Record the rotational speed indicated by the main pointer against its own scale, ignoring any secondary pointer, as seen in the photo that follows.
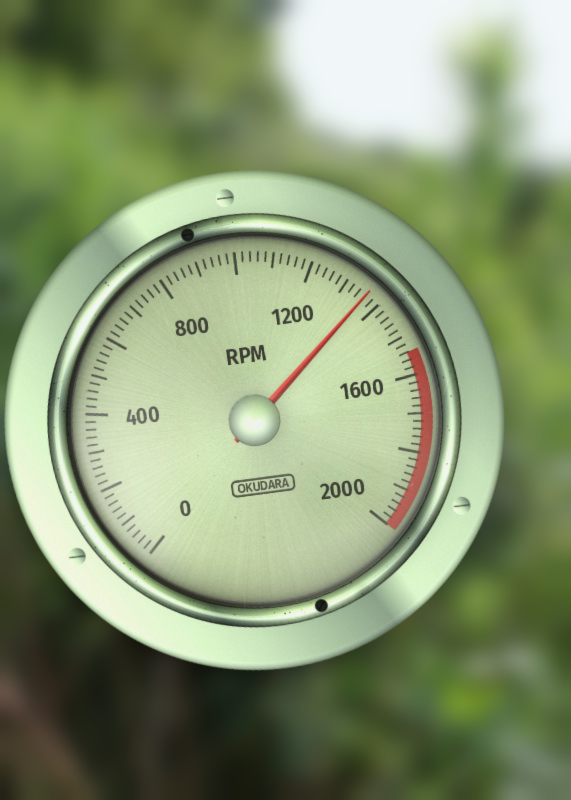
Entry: 1360 rpm
